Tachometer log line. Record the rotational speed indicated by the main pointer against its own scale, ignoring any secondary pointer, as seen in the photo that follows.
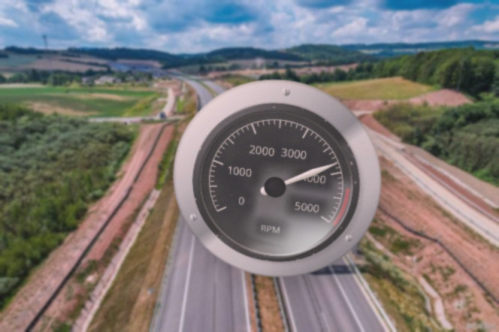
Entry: 3800 rpm
